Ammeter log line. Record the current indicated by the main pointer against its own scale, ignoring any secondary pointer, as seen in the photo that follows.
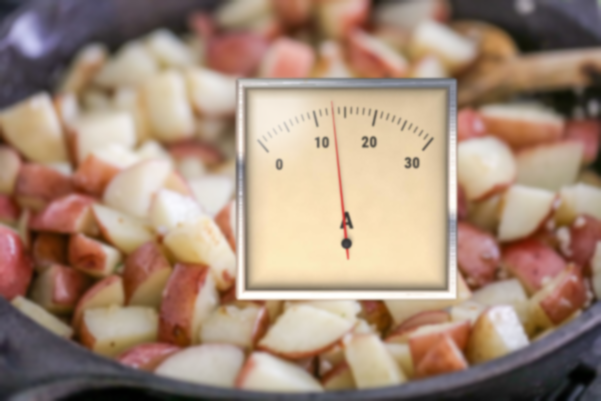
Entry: 13 A
